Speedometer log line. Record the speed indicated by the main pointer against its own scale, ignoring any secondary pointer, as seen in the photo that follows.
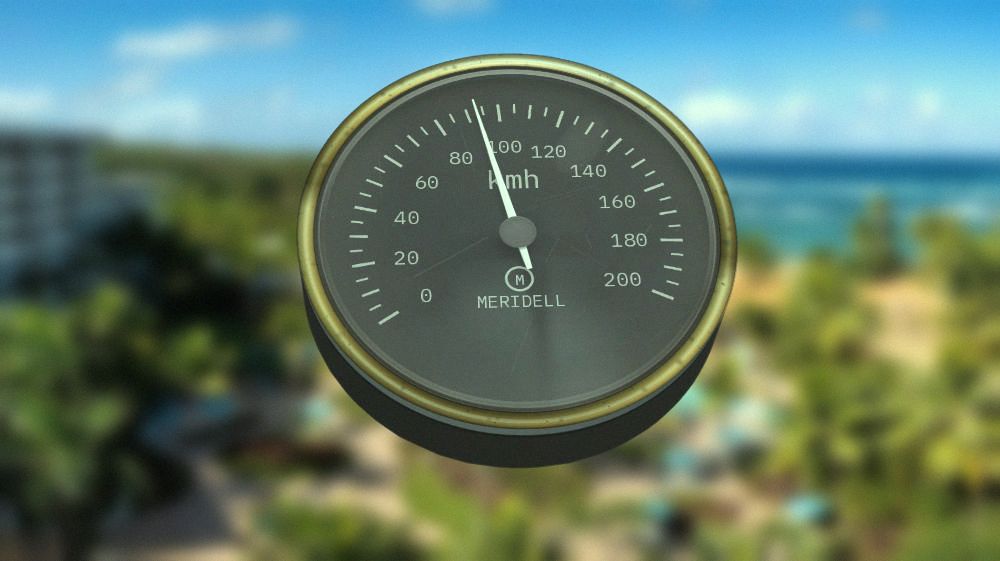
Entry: 92.5 km/h
